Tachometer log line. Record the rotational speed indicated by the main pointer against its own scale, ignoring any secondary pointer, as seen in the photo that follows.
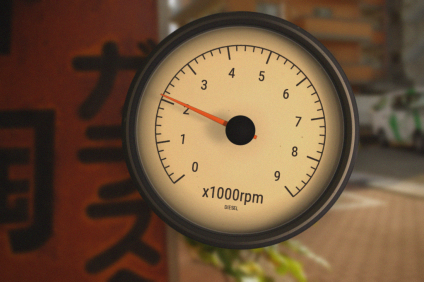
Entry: 2100 rpm
